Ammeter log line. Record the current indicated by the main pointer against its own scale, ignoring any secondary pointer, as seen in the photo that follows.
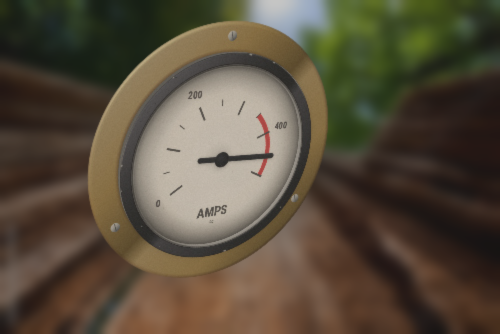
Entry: 450 A
